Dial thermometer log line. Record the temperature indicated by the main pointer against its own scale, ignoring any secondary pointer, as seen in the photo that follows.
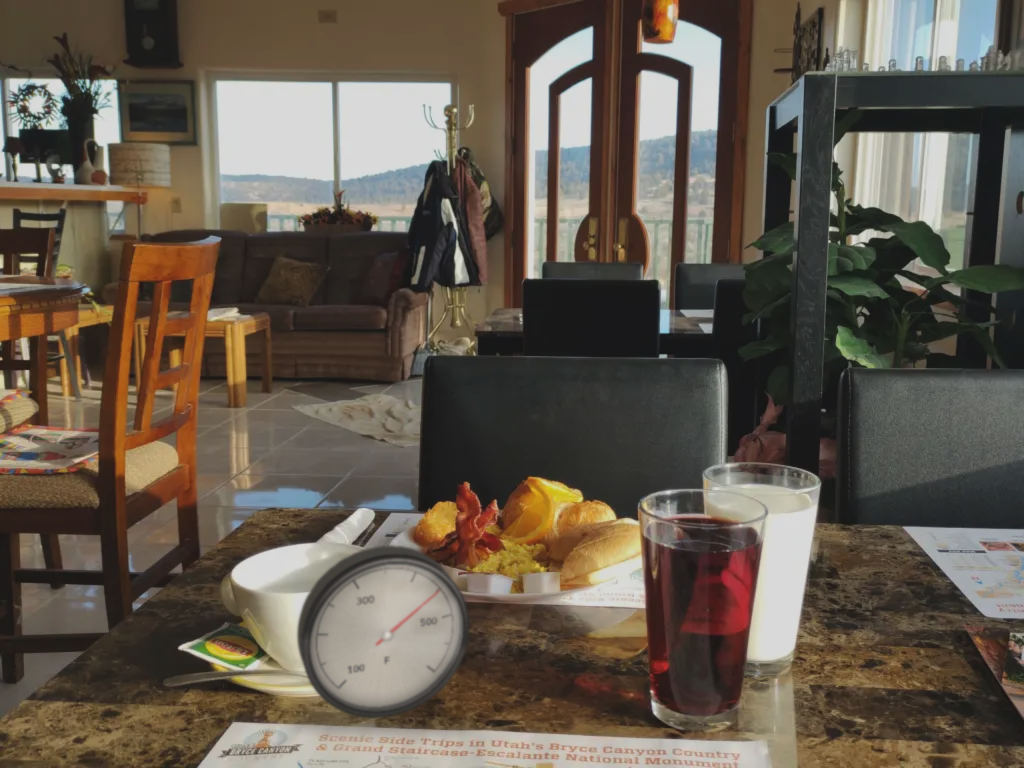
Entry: 450 °F
